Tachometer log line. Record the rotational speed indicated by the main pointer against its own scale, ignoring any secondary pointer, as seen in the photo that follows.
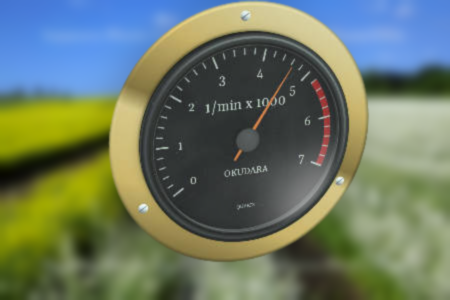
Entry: 4600 rpm
